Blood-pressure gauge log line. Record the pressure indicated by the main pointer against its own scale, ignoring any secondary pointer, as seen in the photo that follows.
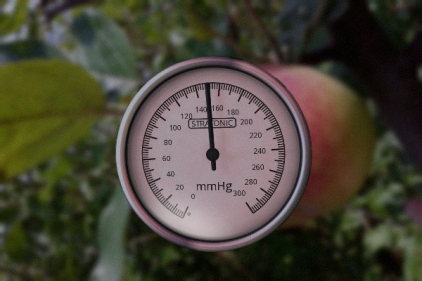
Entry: 150 mmHg
